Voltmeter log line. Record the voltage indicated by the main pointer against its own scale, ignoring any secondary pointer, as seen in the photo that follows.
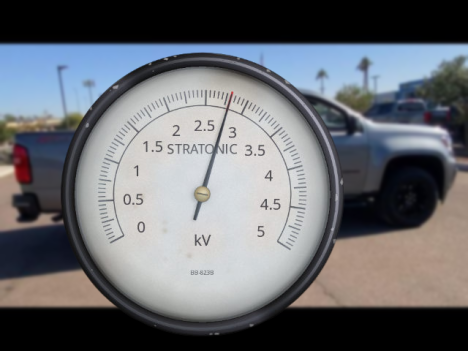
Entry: 2.8 kV
